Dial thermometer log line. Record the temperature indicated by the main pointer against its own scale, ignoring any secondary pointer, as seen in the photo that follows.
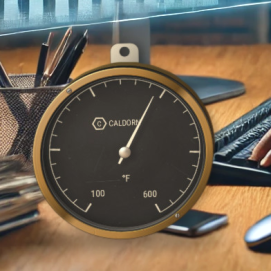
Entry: 390 °F
